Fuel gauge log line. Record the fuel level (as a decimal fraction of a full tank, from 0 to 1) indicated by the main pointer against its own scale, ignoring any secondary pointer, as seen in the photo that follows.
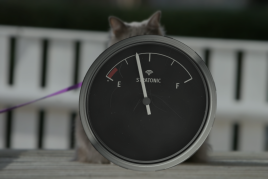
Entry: 0.375
